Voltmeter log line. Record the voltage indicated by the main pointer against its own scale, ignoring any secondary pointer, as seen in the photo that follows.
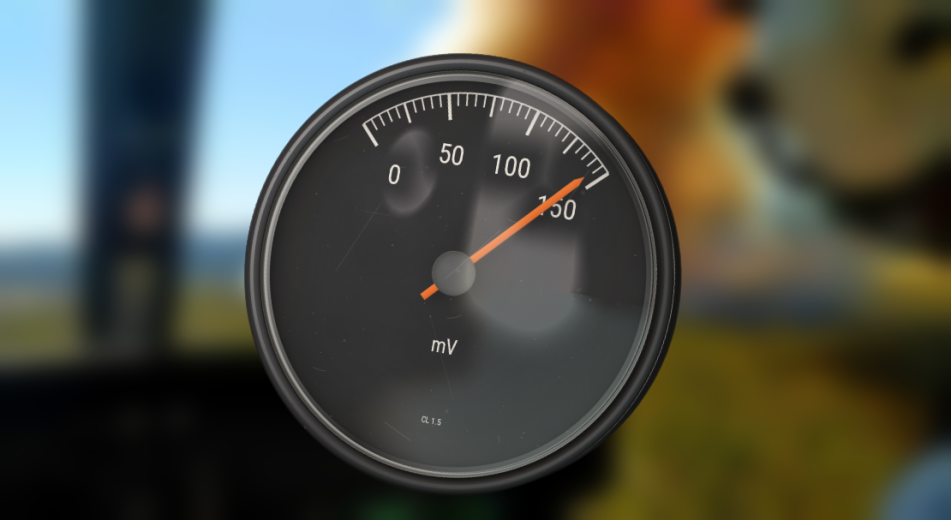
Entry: 145 mV
